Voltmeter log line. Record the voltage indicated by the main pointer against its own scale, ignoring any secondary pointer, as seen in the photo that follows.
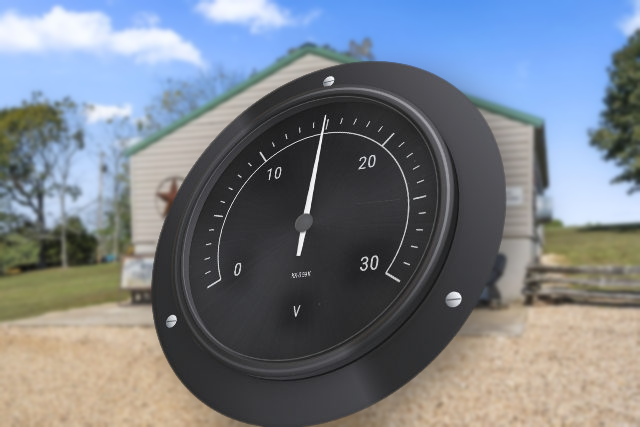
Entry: 15 V
